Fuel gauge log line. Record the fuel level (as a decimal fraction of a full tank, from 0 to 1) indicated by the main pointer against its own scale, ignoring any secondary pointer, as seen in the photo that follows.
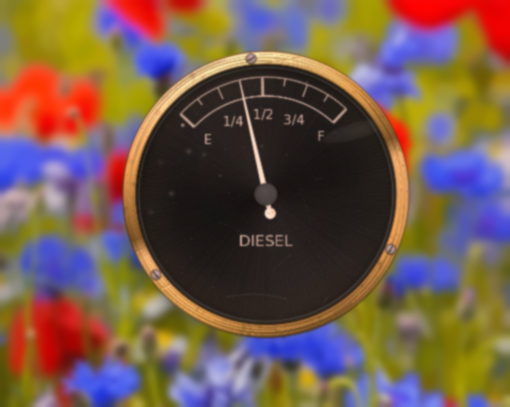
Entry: 0.375
